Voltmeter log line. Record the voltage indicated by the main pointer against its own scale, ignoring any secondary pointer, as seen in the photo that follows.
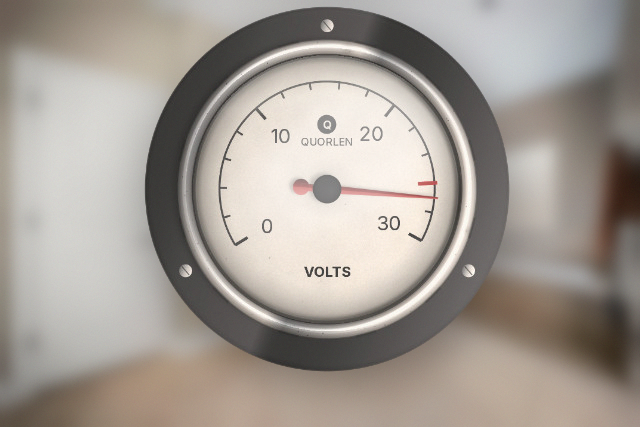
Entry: 27 V
